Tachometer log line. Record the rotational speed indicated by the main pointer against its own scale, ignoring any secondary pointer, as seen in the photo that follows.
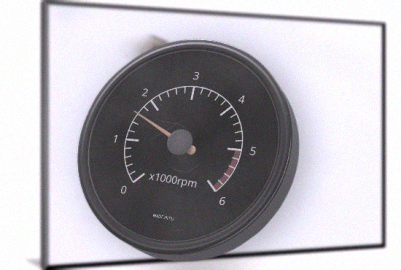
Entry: 1600 rpm
